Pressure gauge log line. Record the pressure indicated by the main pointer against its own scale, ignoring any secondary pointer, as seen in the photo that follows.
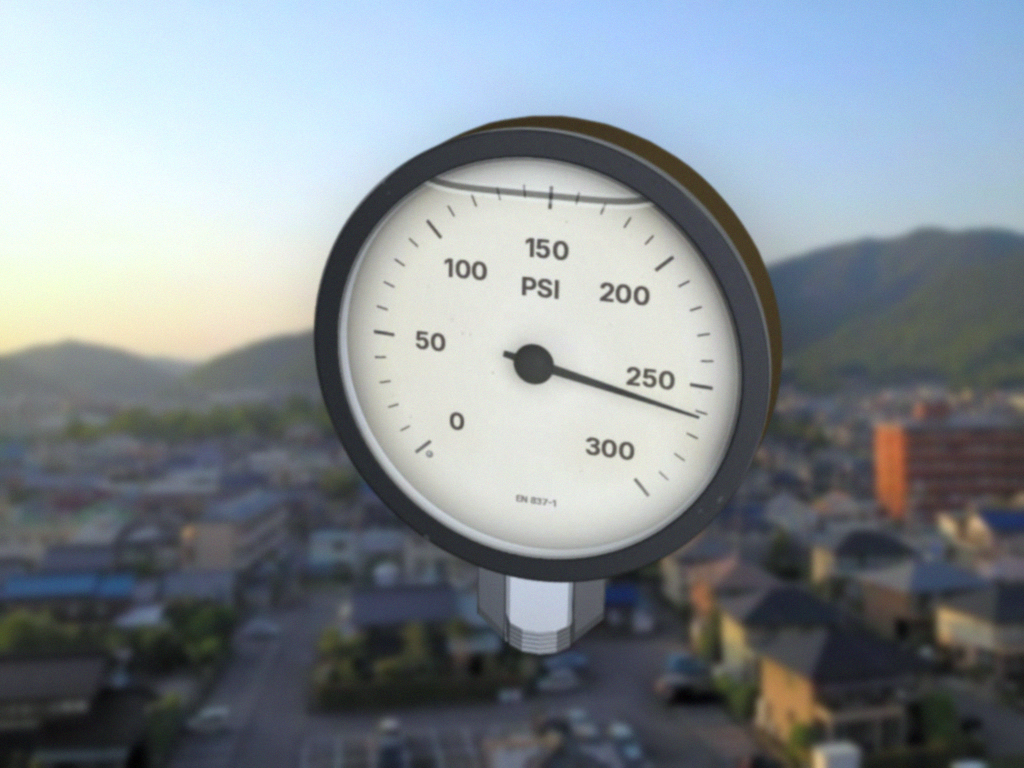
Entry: 260 psi
